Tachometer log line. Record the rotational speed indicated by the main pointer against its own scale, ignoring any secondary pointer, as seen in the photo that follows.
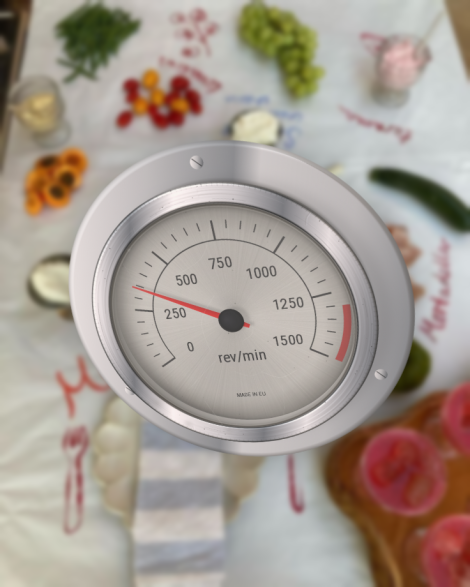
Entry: 350 rpm
